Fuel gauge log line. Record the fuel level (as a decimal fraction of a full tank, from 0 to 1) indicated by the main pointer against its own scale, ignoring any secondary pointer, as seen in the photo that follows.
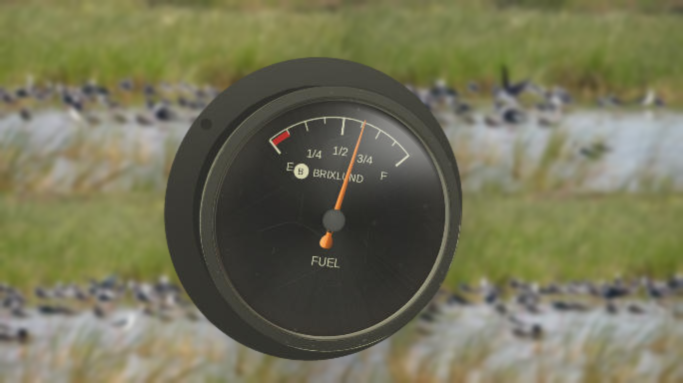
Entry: 0.625
